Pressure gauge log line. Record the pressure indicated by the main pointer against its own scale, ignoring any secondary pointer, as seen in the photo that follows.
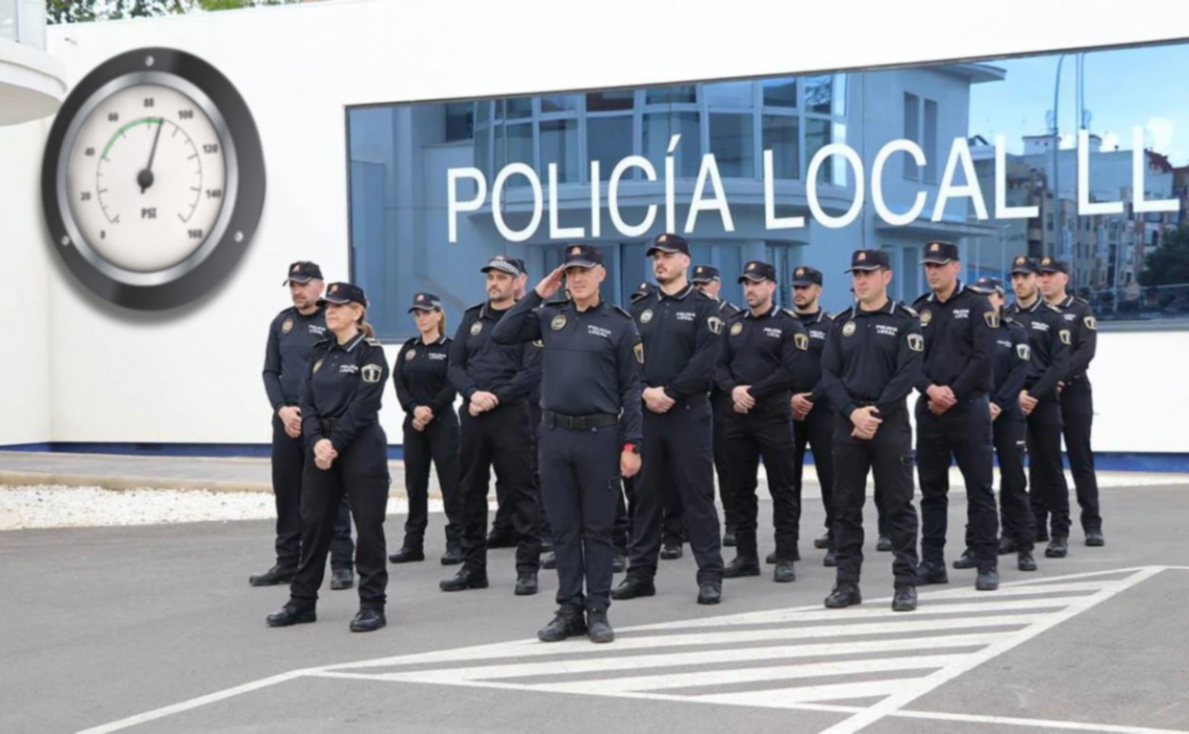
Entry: 90 psi
